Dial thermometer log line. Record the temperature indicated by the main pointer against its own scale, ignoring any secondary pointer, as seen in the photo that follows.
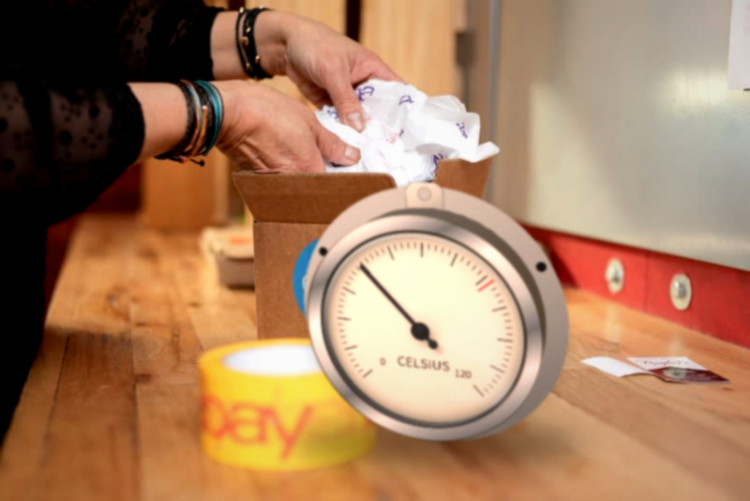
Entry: 40 °C
